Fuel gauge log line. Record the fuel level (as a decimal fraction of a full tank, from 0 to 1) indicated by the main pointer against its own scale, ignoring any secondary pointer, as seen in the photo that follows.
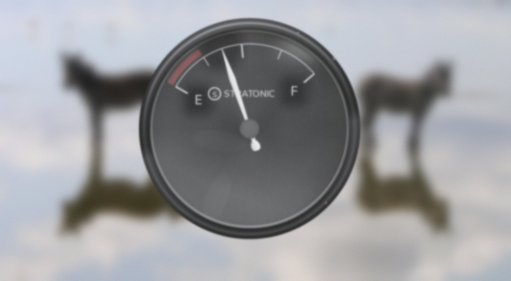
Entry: 0.375
